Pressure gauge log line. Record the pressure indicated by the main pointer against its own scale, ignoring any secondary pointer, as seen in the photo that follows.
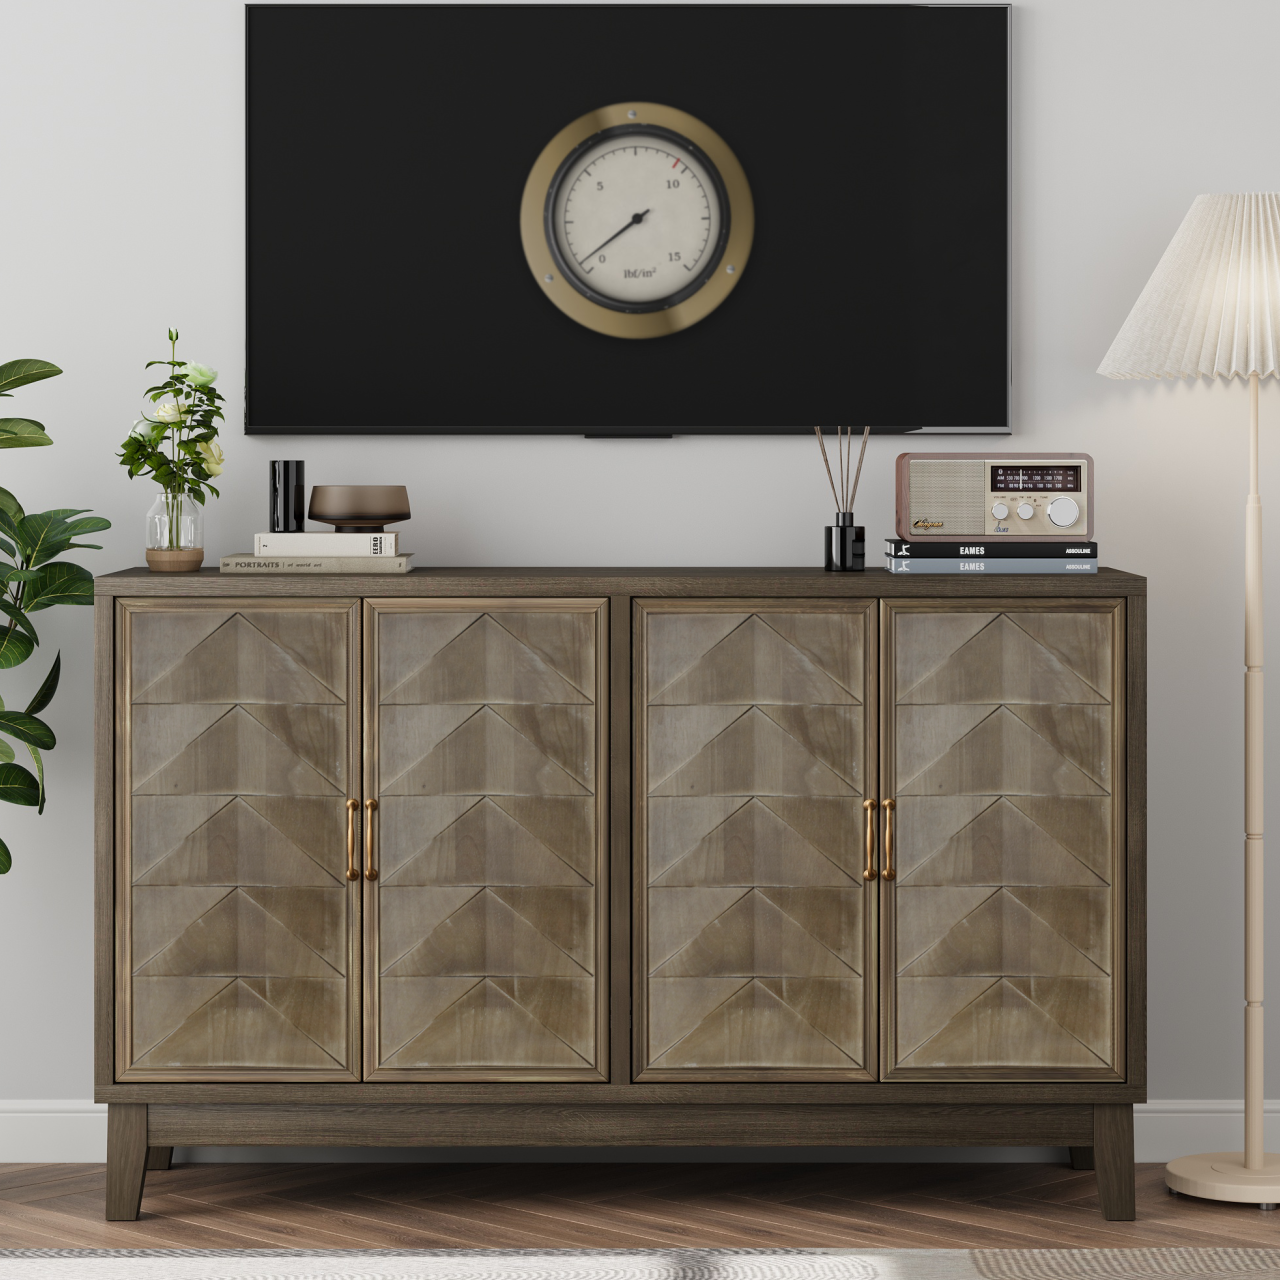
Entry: 0.5 psi
